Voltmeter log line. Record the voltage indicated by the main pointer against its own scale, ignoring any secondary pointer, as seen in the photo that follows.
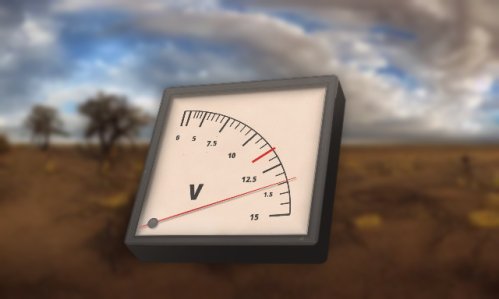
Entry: 13.5 V
